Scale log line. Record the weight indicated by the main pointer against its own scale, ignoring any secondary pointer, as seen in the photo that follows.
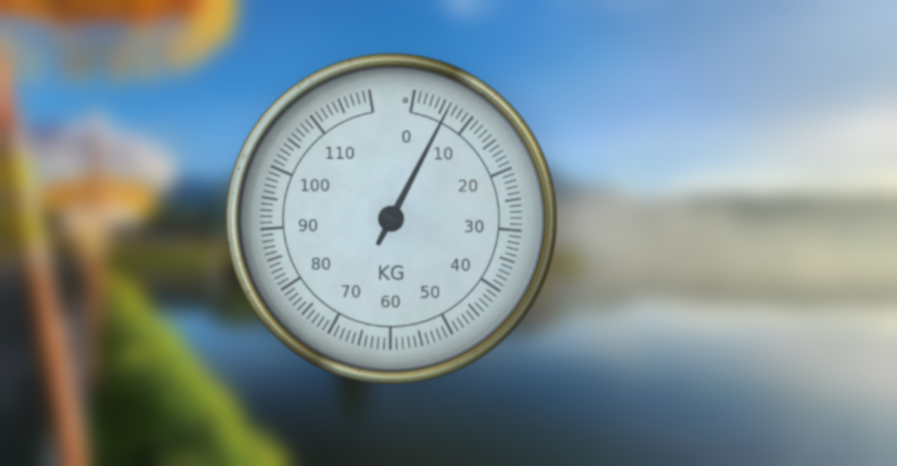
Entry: 6 kg
